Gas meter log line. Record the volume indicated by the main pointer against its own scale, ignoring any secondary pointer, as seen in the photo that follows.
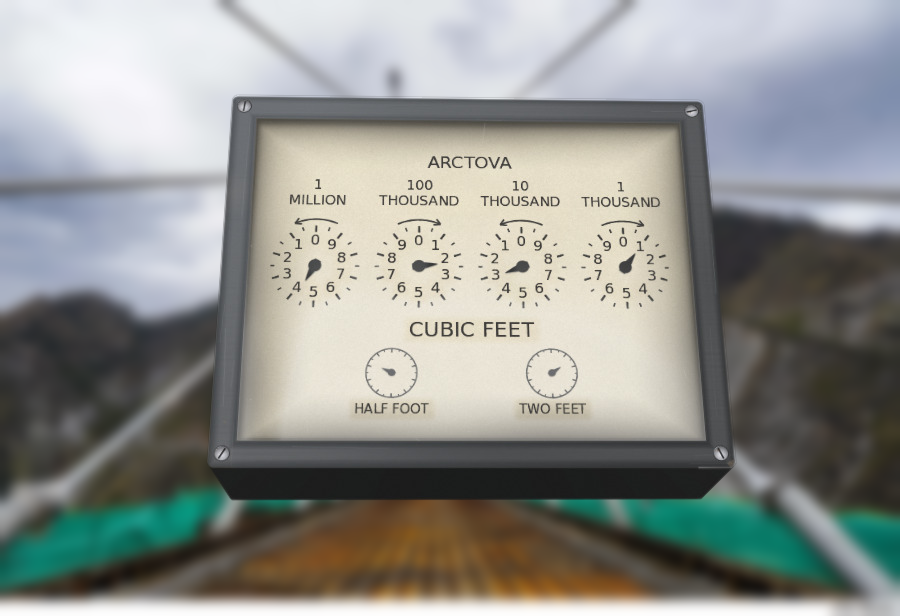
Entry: 423100 ft³
